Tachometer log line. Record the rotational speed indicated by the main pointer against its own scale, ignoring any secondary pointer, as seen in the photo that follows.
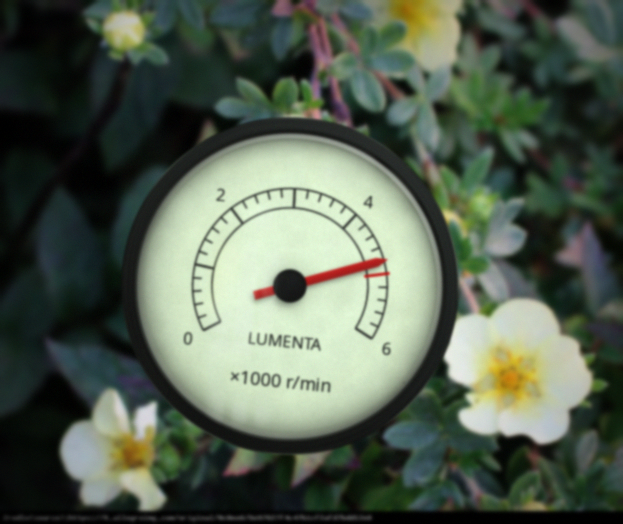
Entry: 4800 rpm
